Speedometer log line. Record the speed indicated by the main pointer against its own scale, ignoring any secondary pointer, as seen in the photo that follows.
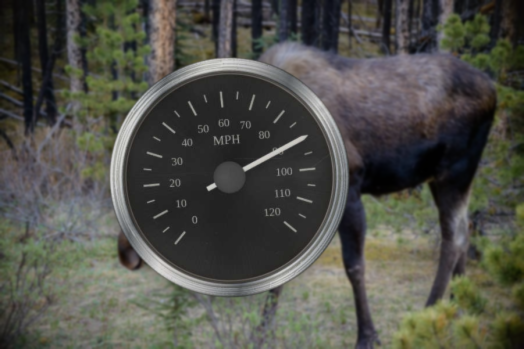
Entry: 90 mph
